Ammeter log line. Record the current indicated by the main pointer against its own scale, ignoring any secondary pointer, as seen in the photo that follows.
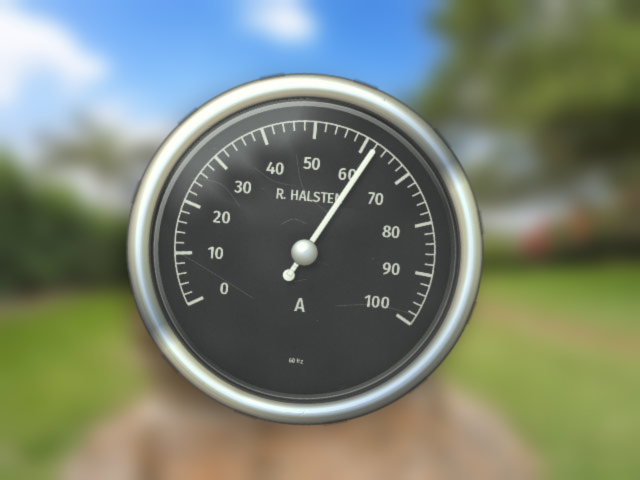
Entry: 62 A
